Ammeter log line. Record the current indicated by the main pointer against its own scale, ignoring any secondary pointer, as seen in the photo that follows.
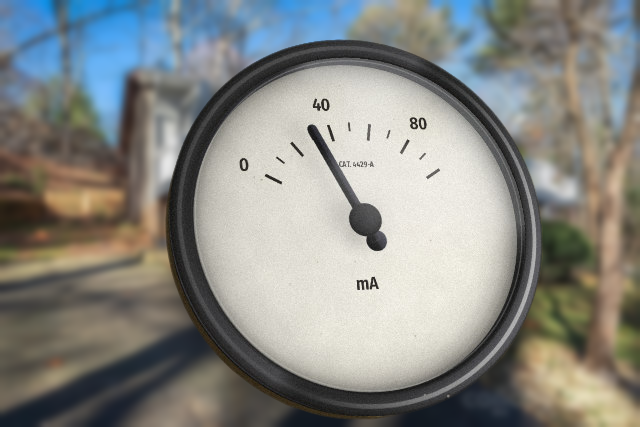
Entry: 30 mA
